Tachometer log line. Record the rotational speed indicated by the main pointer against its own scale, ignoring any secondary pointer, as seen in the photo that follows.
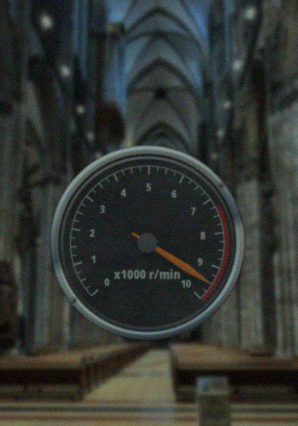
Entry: 9500 rpm
